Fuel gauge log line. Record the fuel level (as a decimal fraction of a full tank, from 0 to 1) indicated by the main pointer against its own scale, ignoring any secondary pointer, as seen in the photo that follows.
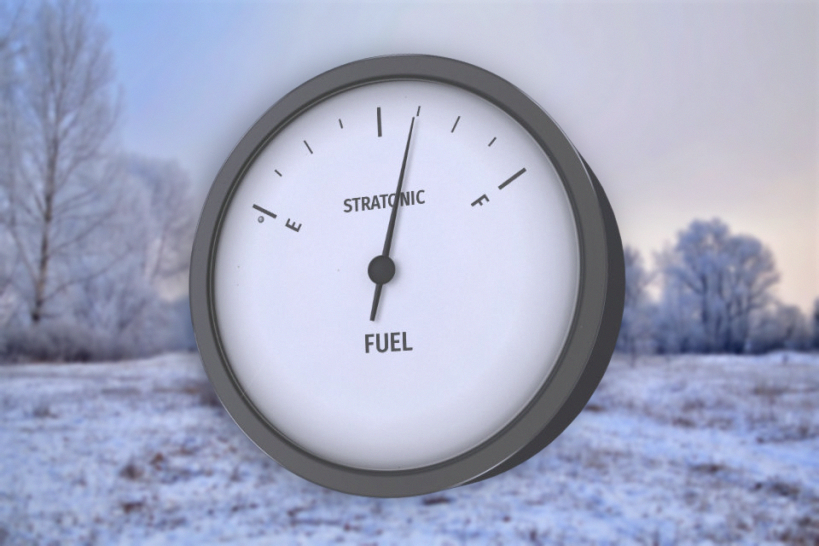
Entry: 0.625
